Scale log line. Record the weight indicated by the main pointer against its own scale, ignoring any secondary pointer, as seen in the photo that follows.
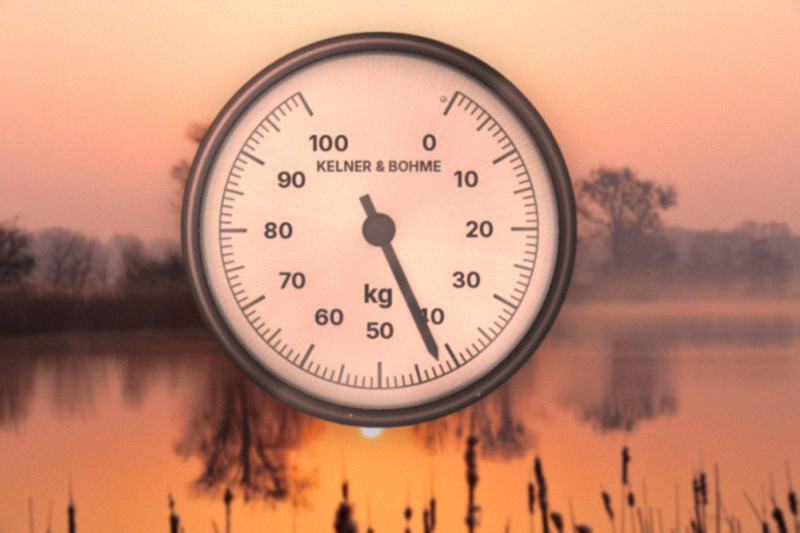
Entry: 42 kg
